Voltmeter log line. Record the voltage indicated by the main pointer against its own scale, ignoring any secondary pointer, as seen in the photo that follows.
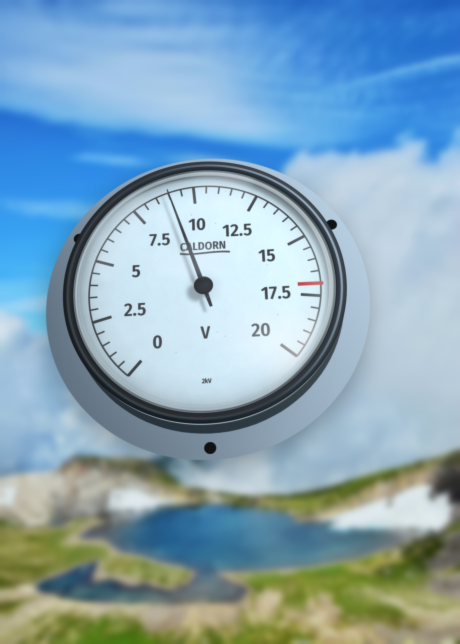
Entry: 9 V
